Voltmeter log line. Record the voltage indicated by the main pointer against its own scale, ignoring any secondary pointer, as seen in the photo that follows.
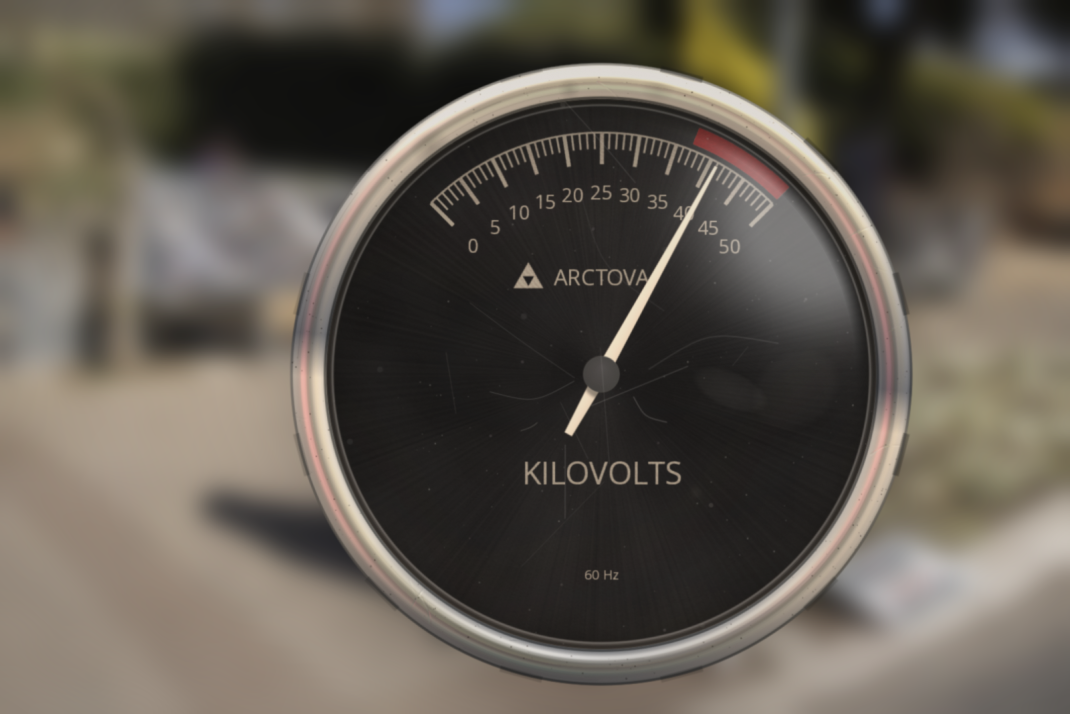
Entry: 41 kV
